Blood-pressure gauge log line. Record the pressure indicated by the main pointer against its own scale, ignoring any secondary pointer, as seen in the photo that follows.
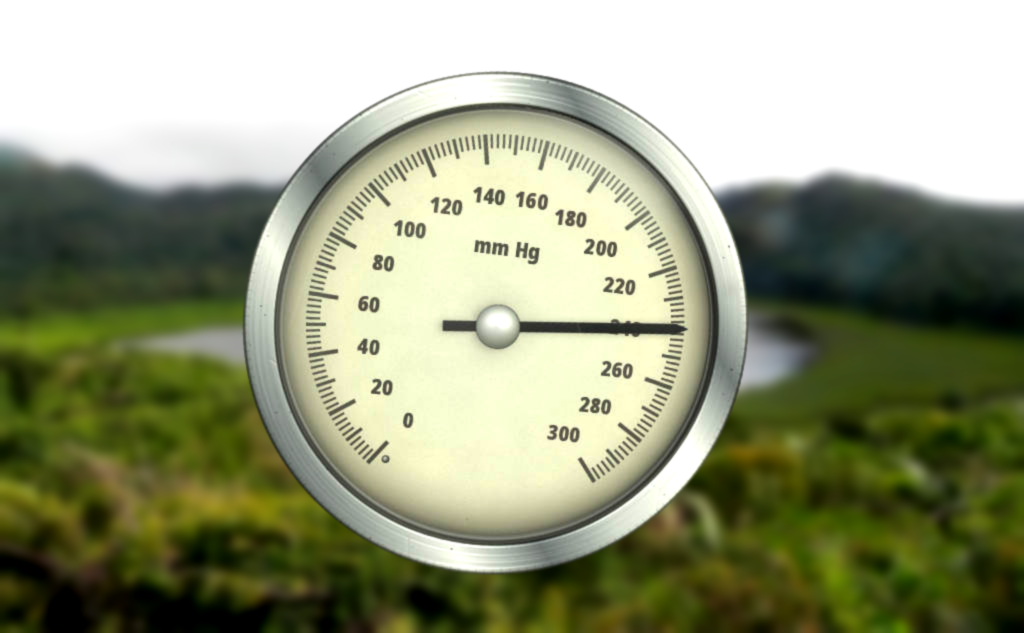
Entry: 240 mmHg
